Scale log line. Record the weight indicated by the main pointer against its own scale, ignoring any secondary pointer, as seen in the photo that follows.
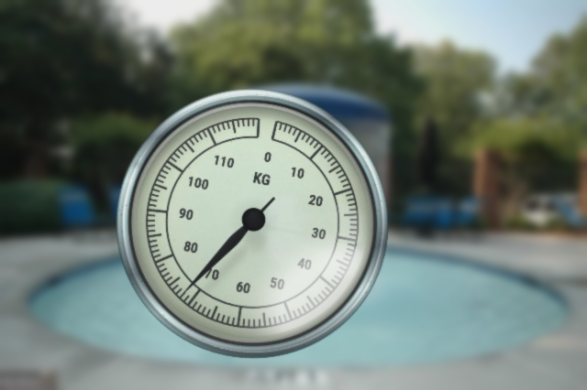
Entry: 72 kg
